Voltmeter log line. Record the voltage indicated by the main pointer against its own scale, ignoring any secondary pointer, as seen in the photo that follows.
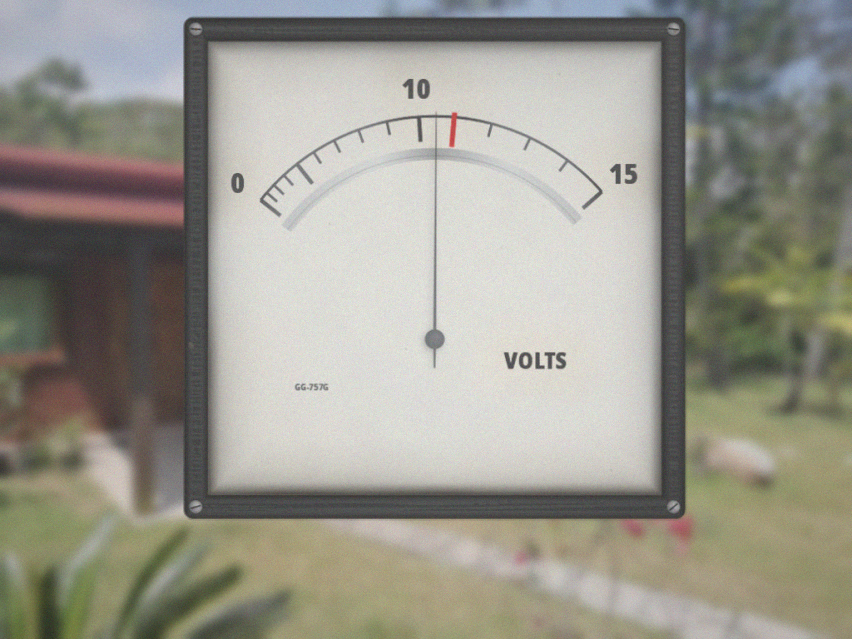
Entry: 10.5 V
